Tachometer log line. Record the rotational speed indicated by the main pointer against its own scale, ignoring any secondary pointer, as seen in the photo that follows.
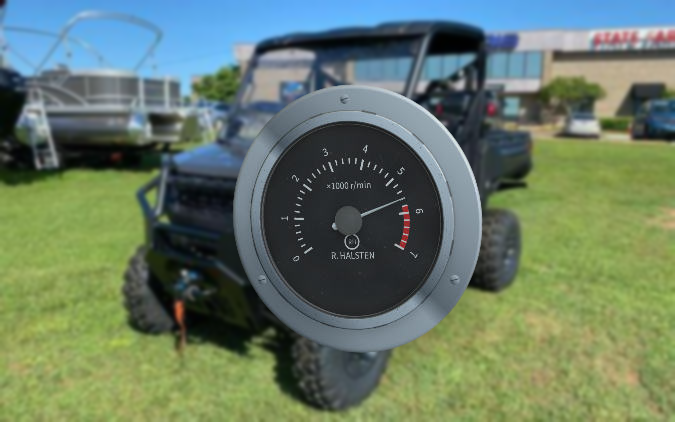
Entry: 5600 rpm
